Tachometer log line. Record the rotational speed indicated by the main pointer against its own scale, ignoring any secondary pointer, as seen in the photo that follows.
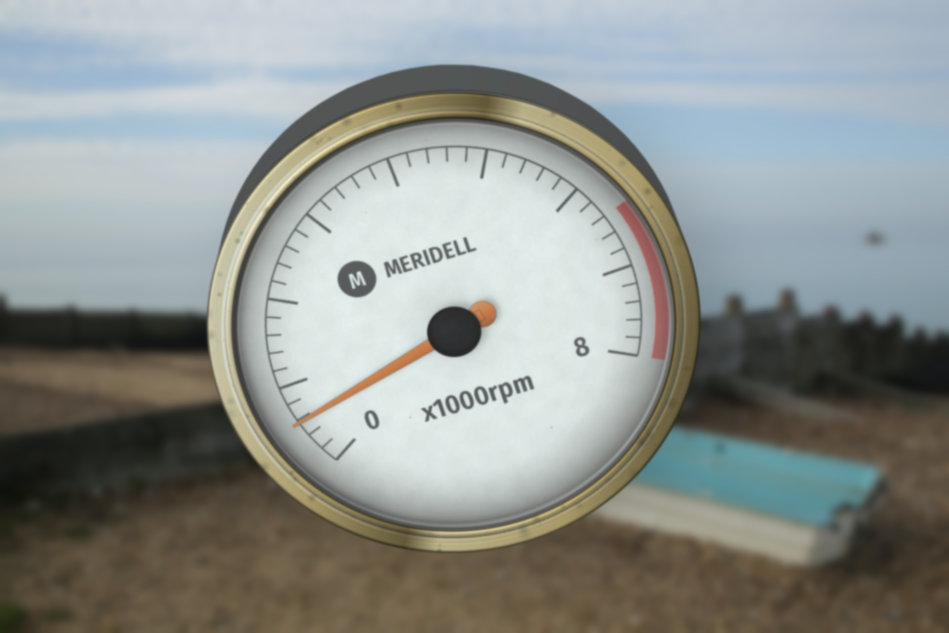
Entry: 600 rpm
